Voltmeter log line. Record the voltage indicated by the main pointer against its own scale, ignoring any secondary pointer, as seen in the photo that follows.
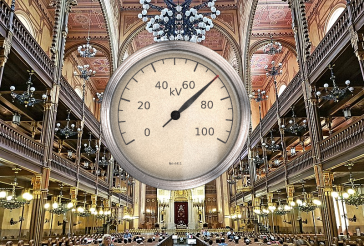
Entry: 70 kV
